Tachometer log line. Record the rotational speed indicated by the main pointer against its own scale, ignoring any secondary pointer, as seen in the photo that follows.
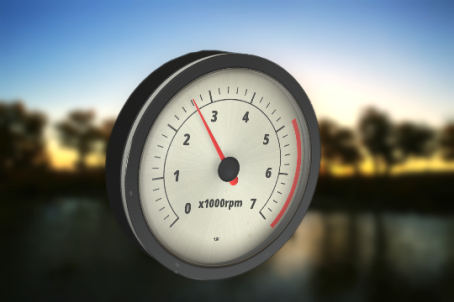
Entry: 2600 rpm
